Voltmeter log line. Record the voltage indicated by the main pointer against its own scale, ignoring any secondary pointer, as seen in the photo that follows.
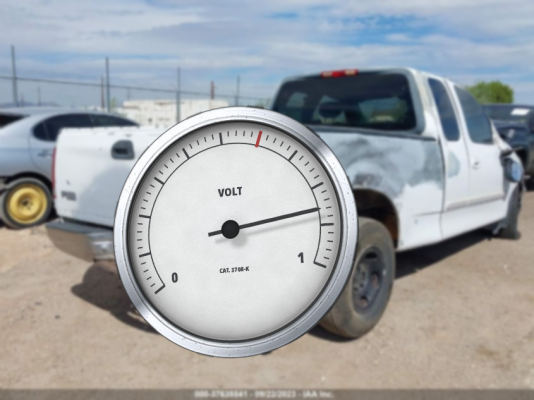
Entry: 0.86 V
